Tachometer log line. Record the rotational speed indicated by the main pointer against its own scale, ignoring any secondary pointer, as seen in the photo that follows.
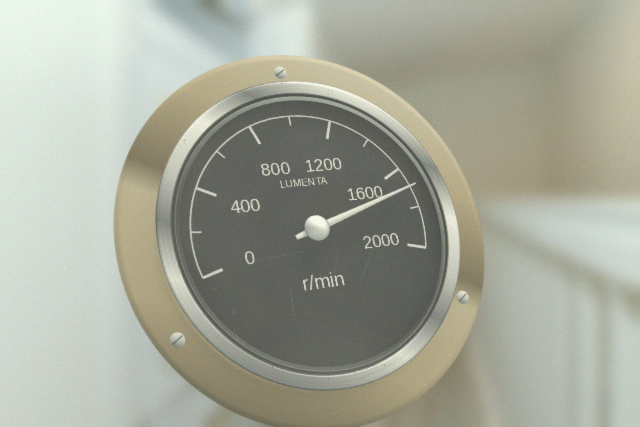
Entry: 1700 rpm
